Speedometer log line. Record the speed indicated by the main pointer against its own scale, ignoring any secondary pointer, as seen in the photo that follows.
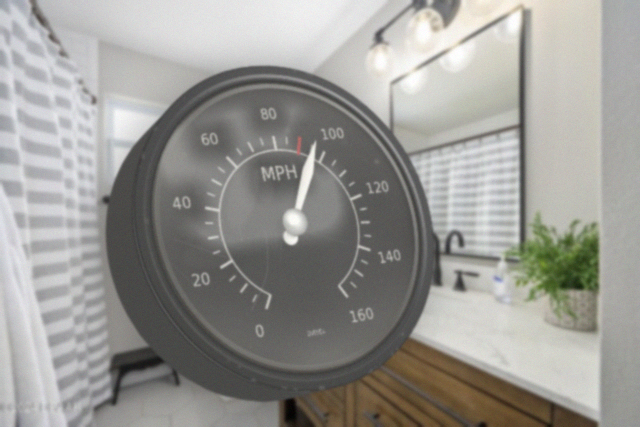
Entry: 95 mph
